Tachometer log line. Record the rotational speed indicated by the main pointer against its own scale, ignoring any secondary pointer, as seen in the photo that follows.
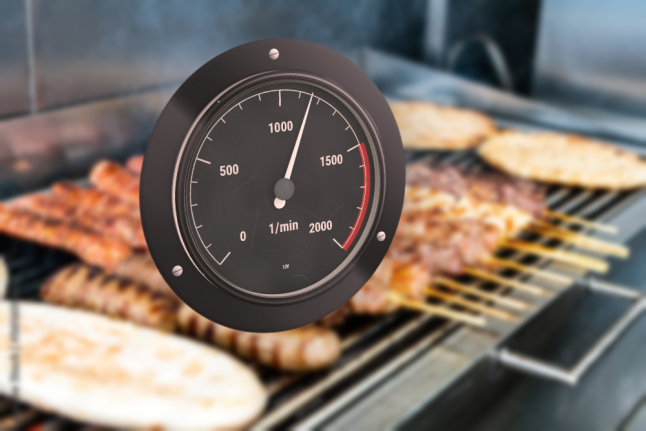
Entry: 1150 rpm
